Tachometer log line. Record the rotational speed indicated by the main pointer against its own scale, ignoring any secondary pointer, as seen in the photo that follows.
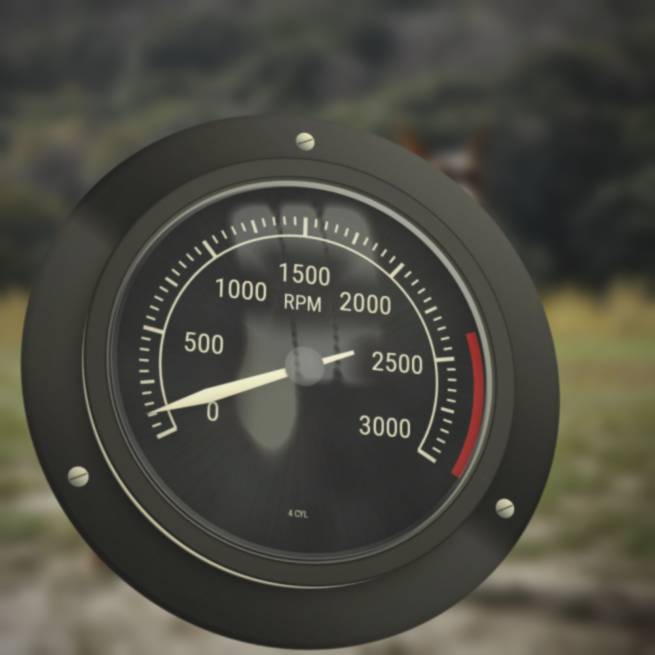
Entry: 100 rpm
